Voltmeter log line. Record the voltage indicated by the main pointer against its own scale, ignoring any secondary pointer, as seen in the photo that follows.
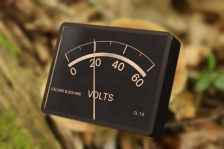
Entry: 20 V
